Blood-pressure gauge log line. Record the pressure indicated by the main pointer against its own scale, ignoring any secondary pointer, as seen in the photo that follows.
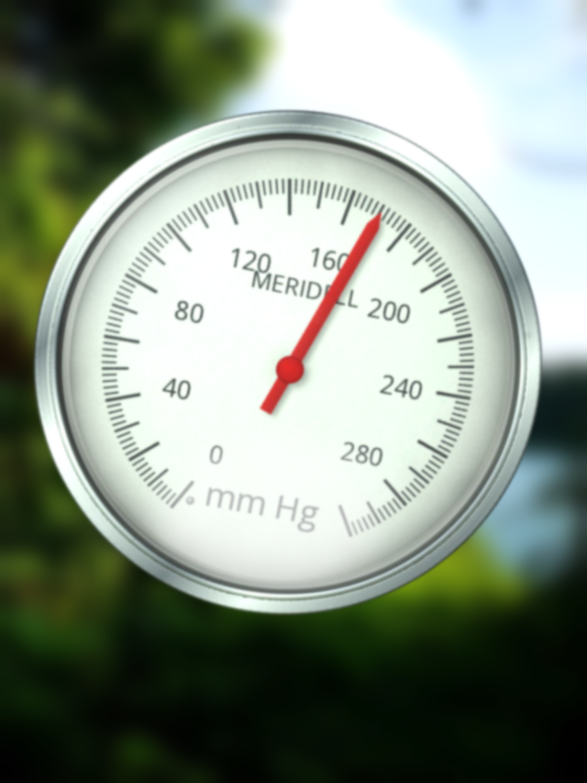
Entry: 170 mmHg
